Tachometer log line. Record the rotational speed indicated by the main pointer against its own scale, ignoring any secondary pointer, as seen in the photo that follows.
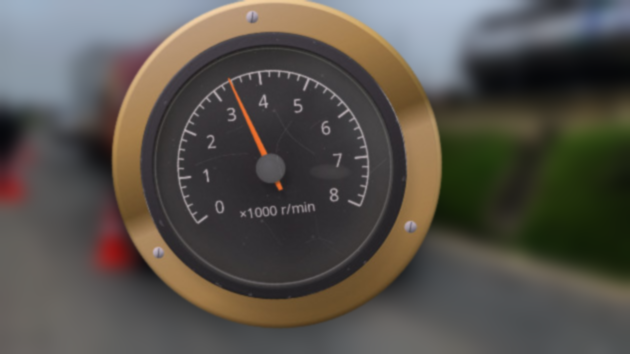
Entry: 3400 rpm
